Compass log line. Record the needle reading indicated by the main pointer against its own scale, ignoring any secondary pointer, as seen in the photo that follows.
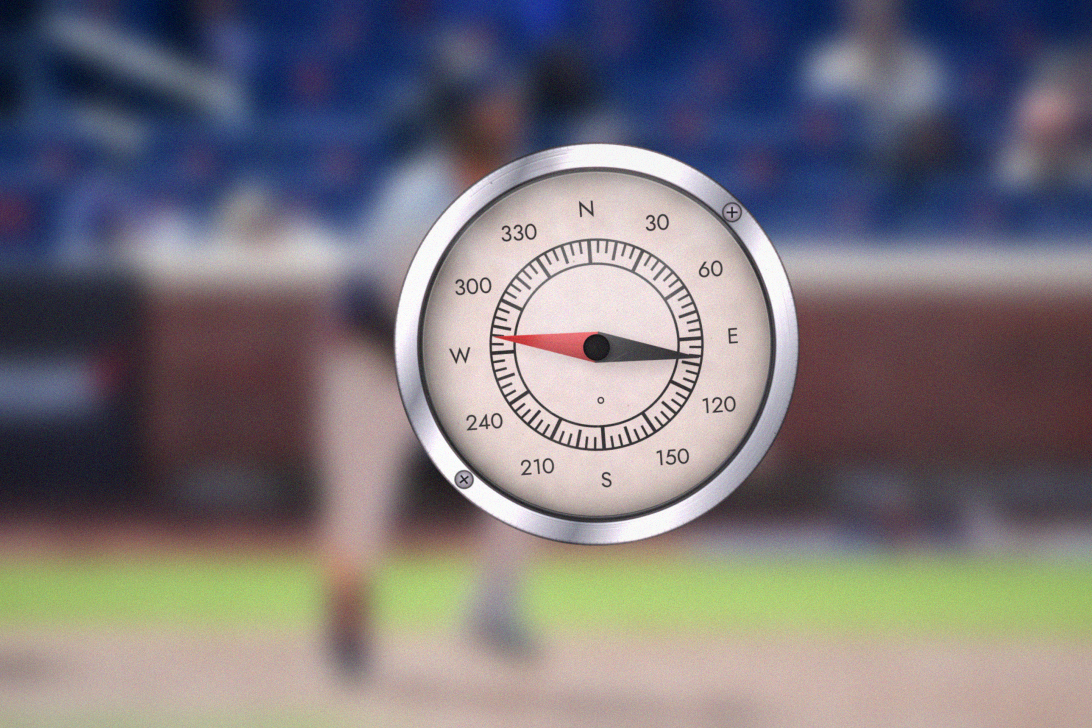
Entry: 280 °
